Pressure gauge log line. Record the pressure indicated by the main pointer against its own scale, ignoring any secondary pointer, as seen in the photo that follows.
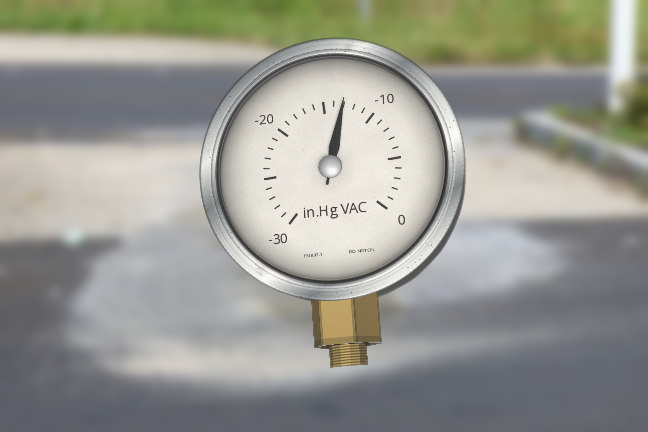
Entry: -13 inHg
